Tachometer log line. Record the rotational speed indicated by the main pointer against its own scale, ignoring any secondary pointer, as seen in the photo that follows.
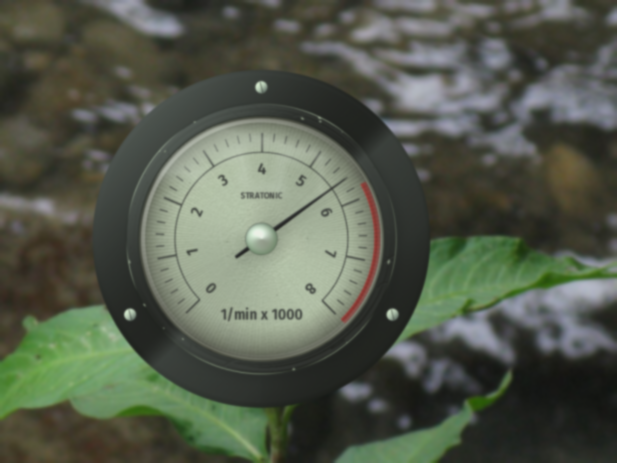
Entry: 5600 rpm
